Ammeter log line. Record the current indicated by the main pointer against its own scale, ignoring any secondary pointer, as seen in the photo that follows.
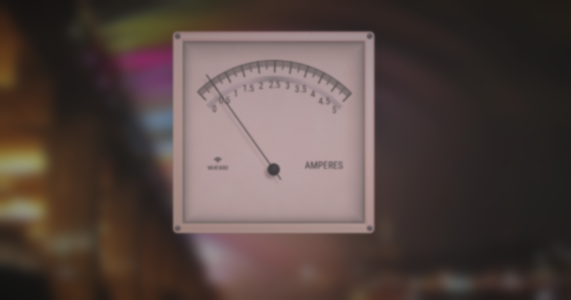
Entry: 0.5 A
